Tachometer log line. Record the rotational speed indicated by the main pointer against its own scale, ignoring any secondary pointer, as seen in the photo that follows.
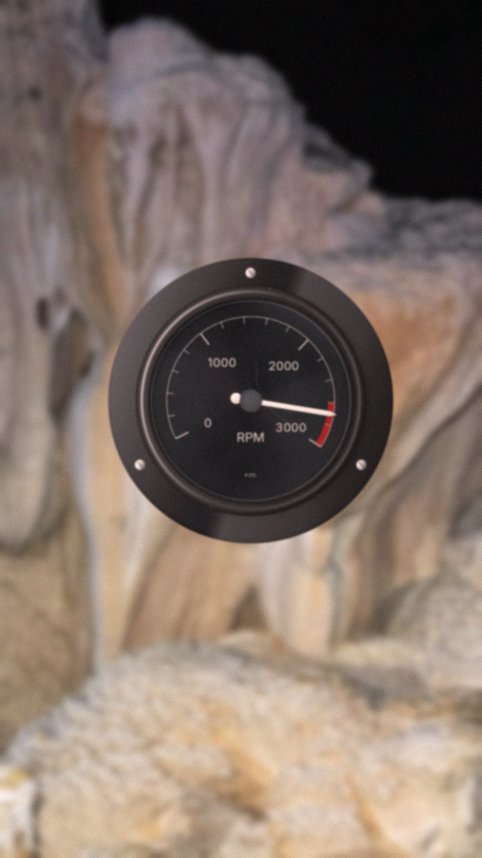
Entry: 2700 rpm
